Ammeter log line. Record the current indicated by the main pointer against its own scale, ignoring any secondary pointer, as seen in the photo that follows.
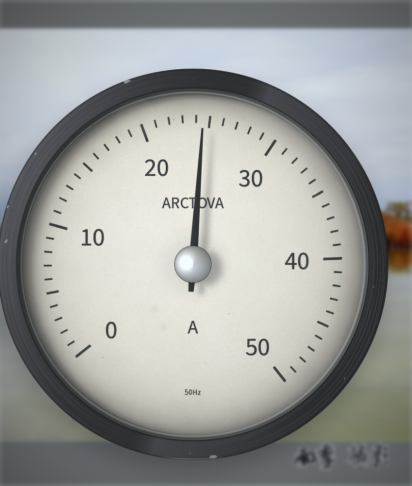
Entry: 24.5 A
